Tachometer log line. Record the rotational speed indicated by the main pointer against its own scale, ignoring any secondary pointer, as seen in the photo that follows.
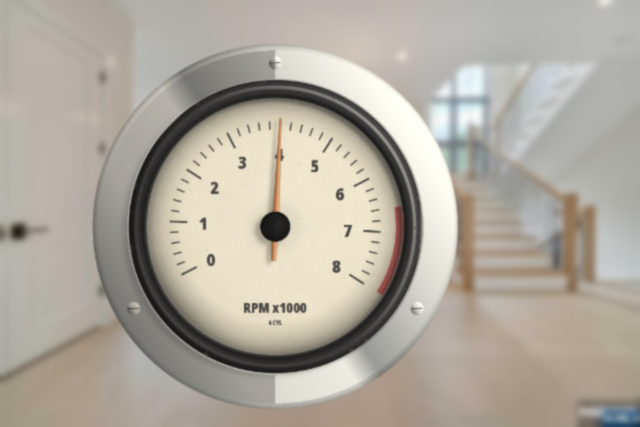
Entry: 4000 rpm
